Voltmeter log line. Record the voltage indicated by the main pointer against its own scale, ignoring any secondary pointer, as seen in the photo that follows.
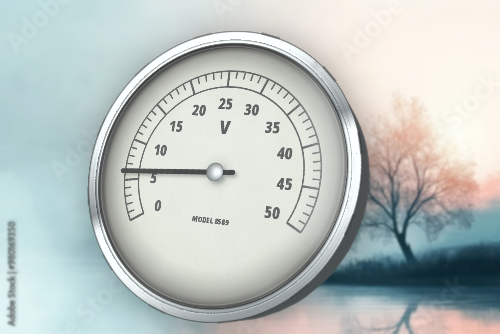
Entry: 6 V
